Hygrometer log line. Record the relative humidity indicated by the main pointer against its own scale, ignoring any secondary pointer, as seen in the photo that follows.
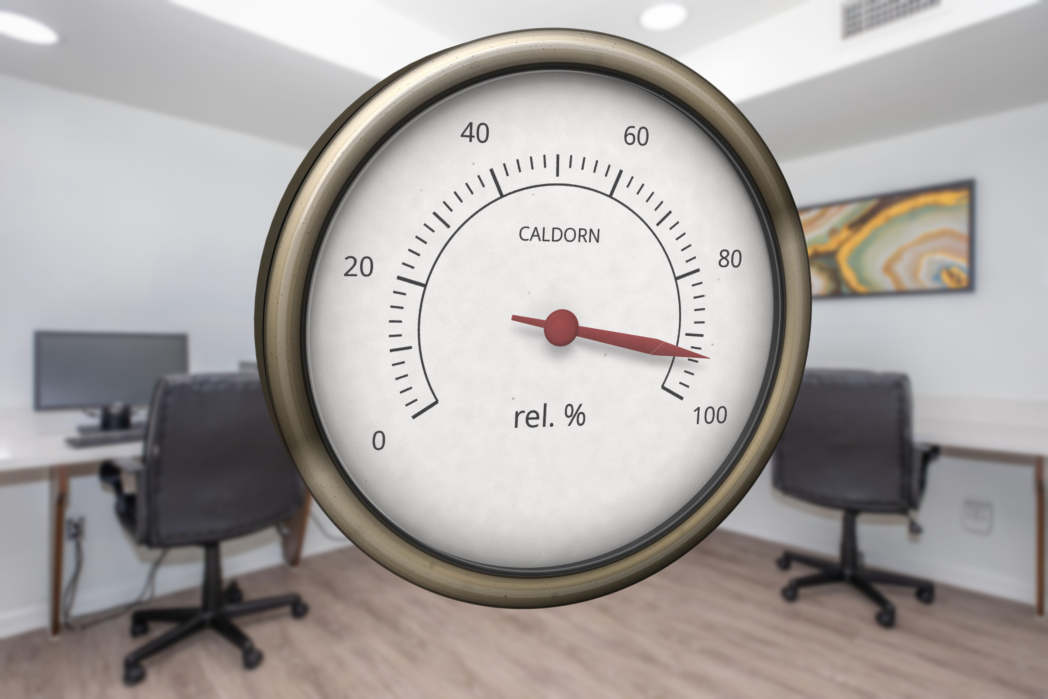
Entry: 93 %
